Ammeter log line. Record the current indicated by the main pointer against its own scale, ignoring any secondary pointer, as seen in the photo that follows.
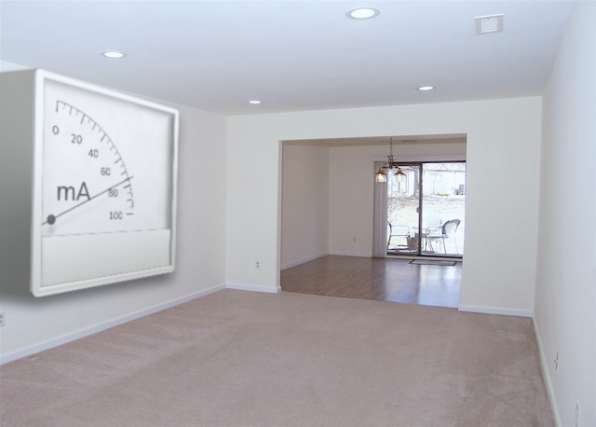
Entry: 75 mA
